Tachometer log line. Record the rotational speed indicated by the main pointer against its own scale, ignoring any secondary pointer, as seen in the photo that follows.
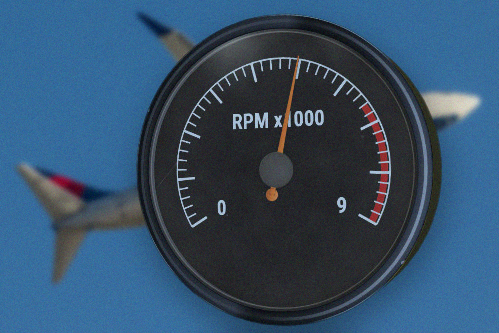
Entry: 5000 rpm
